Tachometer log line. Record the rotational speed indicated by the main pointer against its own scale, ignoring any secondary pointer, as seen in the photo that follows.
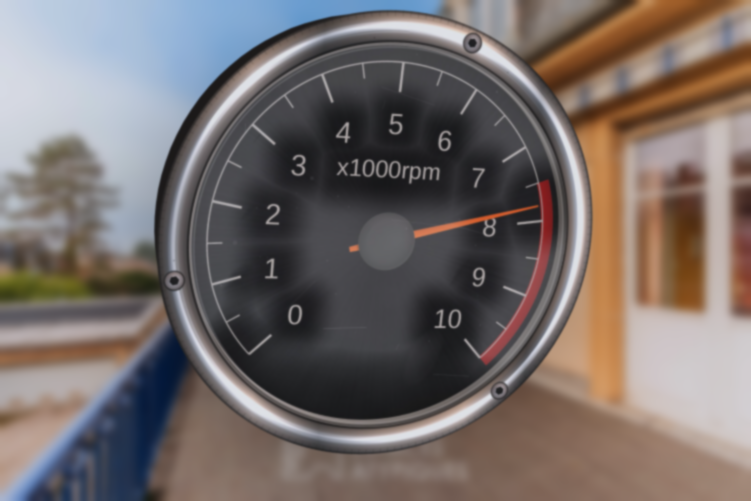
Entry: 7750 rpm
